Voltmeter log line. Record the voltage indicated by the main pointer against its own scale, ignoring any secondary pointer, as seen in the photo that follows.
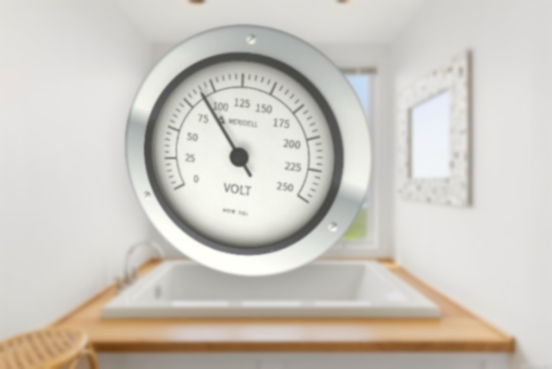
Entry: 90 V
